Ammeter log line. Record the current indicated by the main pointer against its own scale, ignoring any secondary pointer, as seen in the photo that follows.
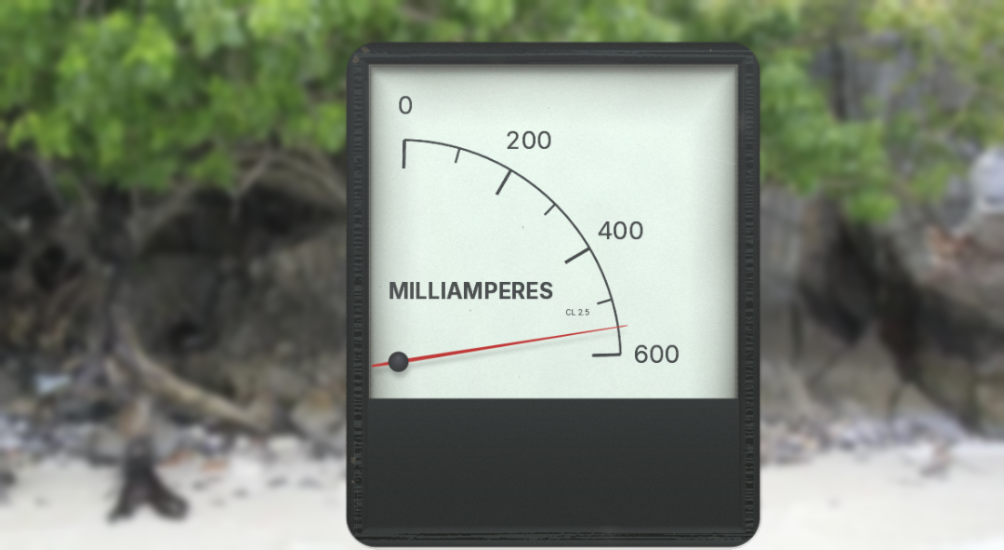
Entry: 550 mA
